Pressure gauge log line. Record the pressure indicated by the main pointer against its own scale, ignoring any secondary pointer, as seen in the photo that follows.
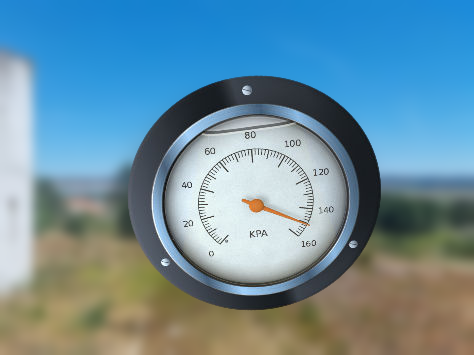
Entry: 150 kPa
